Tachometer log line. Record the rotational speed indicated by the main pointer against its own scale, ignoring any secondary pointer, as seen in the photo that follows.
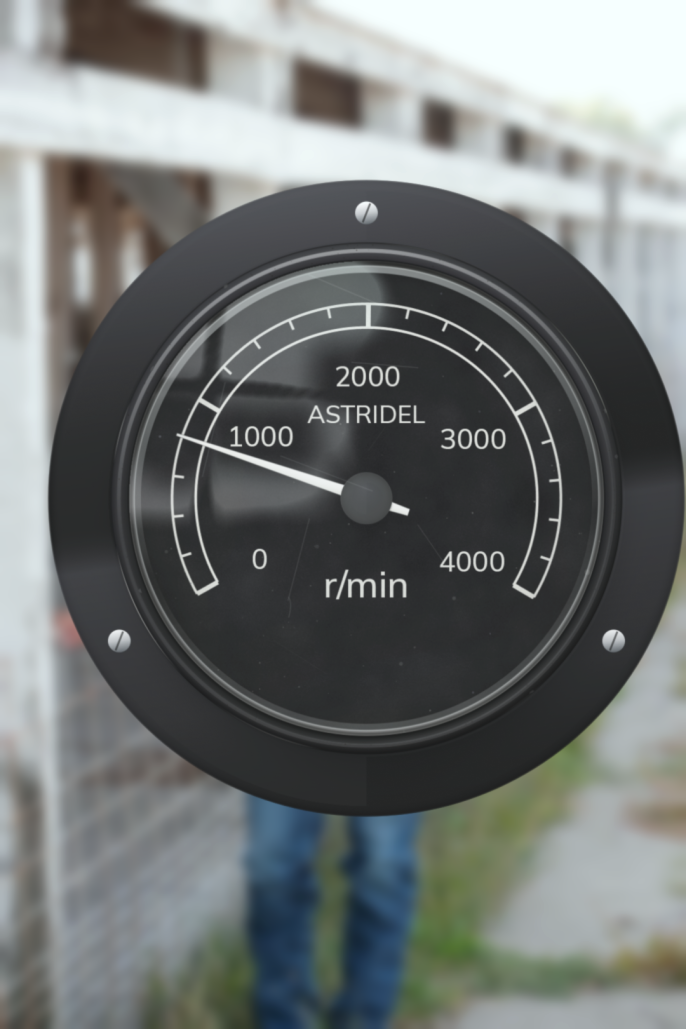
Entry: 800 rpm
